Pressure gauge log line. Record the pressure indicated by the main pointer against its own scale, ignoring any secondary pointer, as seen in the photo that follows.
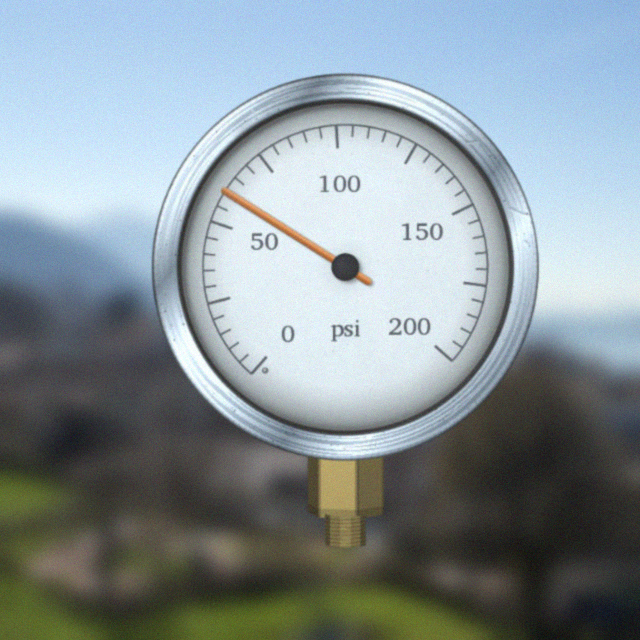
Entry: 60 psi
